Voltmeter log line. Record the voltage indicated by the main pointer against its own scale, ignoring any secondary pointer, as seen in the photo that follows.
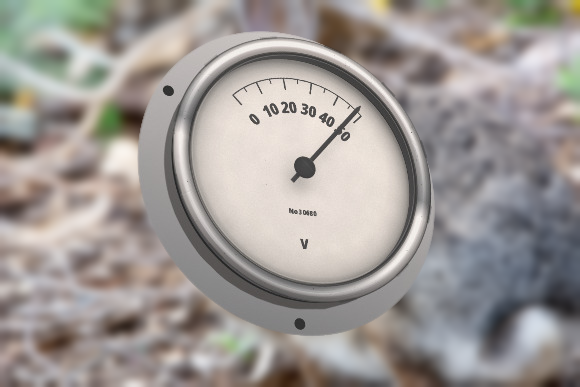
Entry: 47.5 V
